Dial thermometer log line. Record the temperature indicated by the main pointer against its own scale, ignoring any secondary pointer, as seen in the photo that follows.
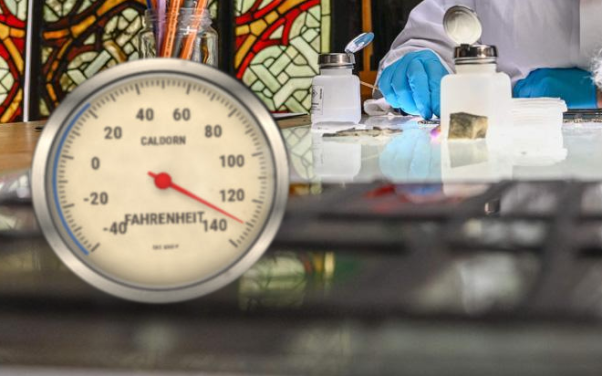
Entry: 130 °F
